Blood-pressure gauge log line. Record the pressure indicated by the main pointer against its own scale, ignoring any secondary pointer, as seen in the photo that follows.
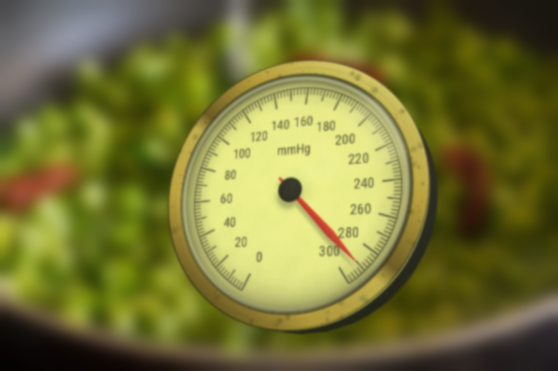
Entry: 290 mmHg
